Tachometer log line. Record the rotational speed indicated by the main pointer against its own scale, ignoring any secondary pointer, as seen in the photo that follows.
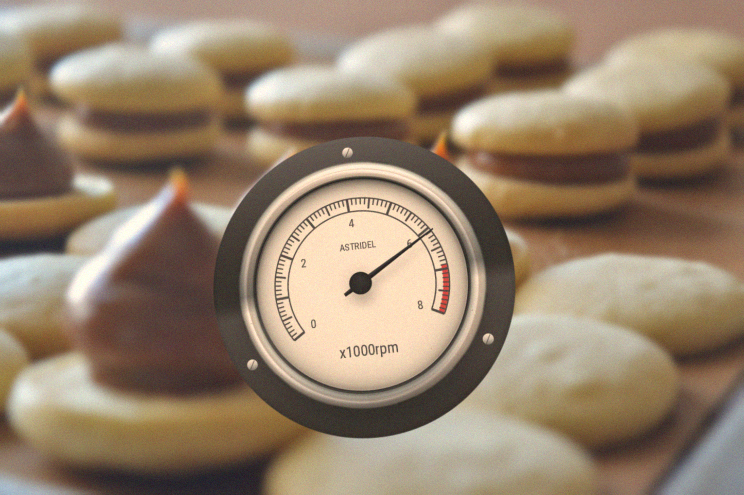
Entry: 6100 rpm
